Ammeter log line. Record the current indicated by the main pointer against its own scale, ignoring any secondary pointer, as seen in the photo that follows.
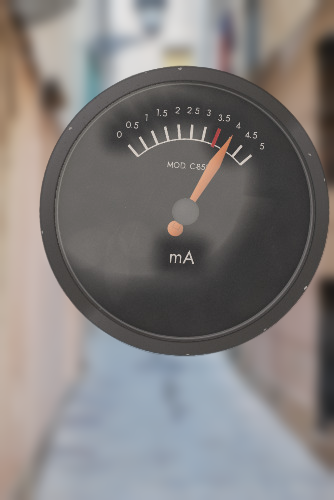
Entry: 4 mA
